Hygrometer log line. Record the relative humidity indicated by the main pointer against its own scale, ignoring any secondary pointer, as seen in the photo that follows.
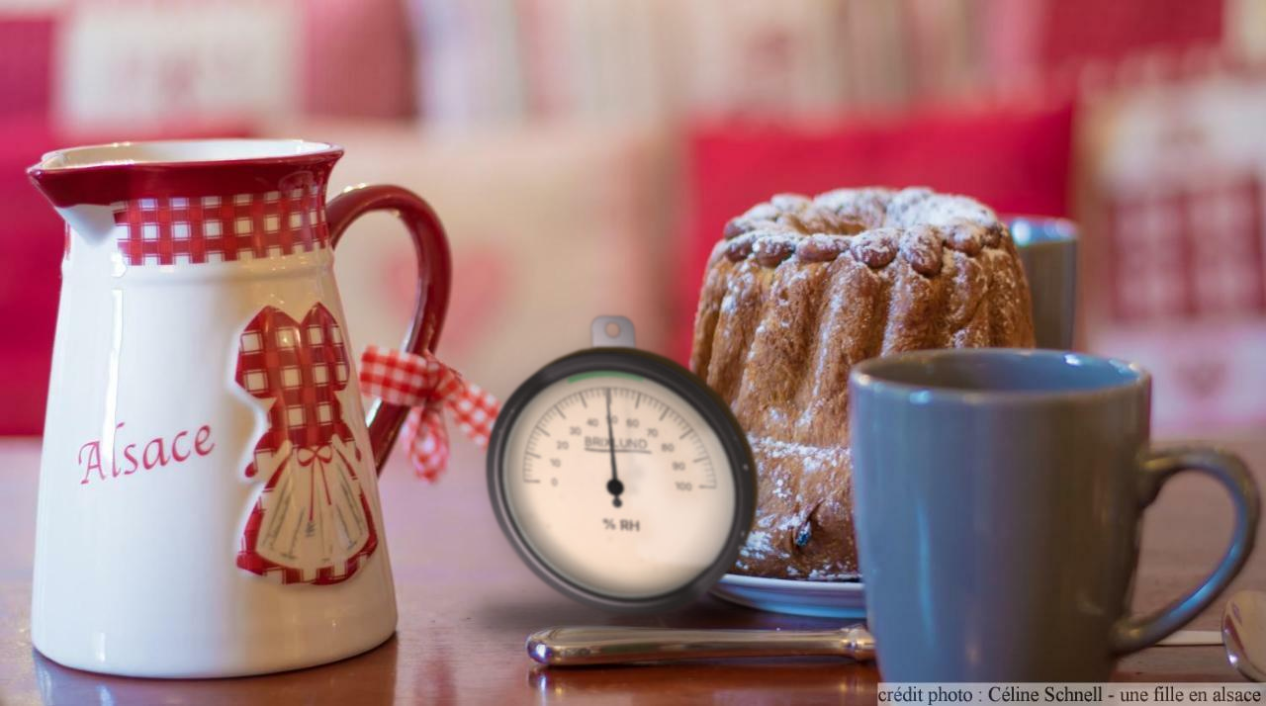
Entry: 50 %
